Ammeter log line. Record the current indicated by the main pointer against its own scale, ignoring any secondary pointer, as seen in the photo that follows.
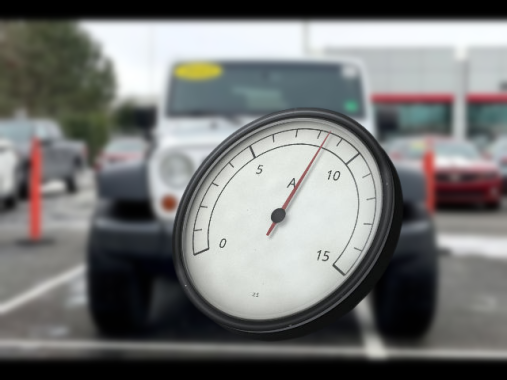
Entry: 8.5 A
